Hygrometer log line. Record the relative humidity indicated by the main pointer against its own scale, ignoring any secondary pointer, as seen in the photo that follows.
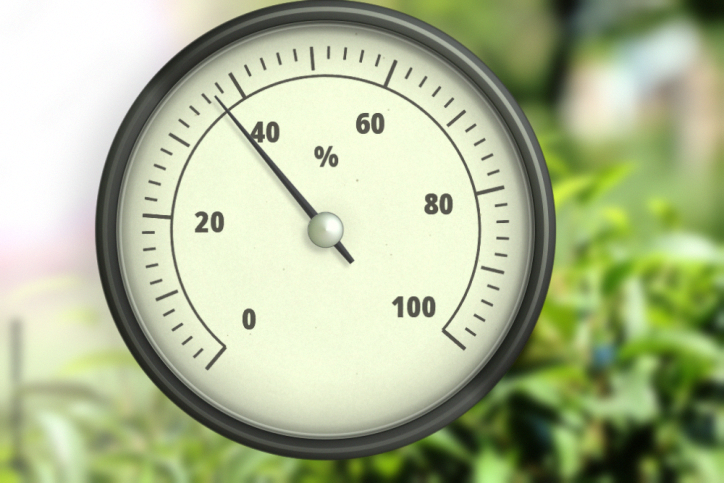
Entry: 37 %
